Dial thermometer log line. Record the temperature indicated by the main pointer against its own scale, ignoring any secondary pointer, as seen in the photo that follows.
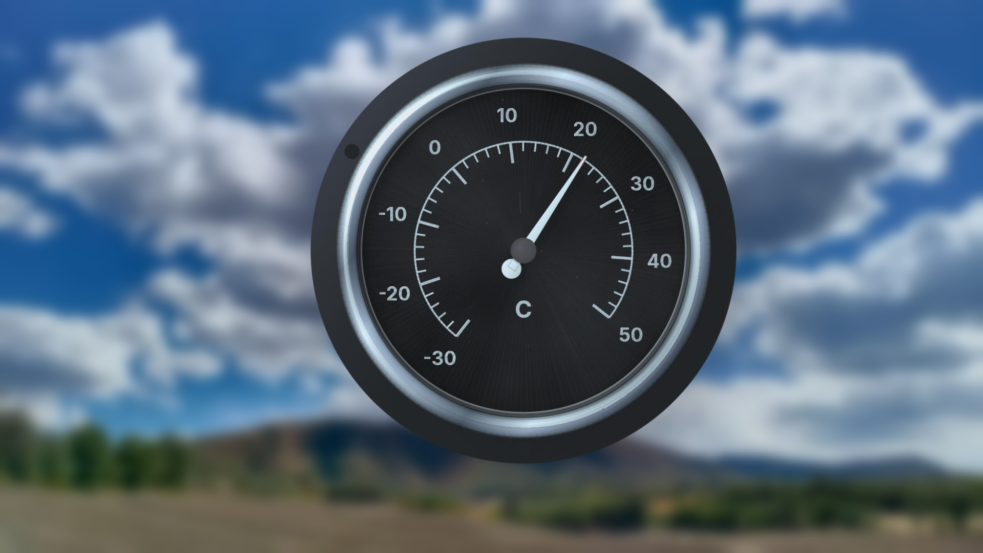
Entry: 22 °C
